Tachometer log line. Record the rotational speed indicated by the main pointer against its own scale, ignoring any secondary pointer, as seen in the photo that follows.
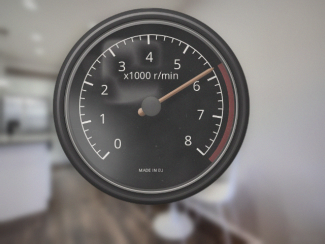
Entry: 5800 rpm
